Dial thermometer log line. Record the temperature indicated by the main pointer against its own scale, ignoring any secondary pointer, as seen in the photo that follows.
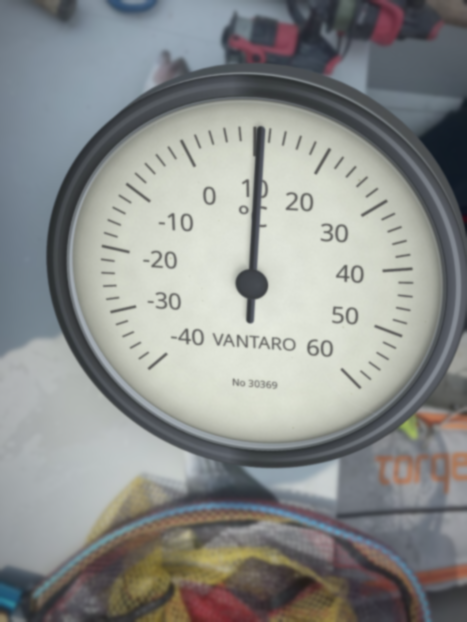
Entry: 11 °C
